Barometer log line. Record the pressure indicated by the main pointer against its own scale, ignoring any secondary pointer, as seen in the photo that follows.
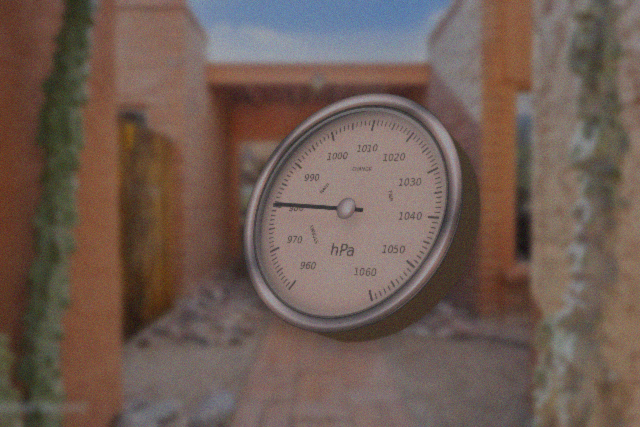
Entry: 980 hPa
